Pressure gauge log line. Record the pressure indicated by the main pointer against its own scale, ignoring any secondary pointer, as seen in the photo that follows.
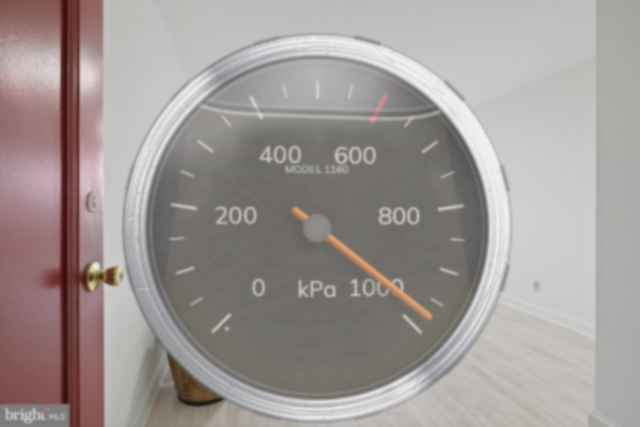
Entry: 975 kPa
